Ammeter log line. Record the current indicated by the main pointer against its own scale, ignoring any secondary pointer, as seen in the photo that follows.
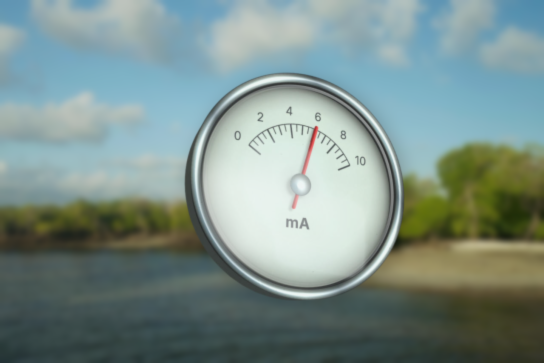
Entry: 6 mA
